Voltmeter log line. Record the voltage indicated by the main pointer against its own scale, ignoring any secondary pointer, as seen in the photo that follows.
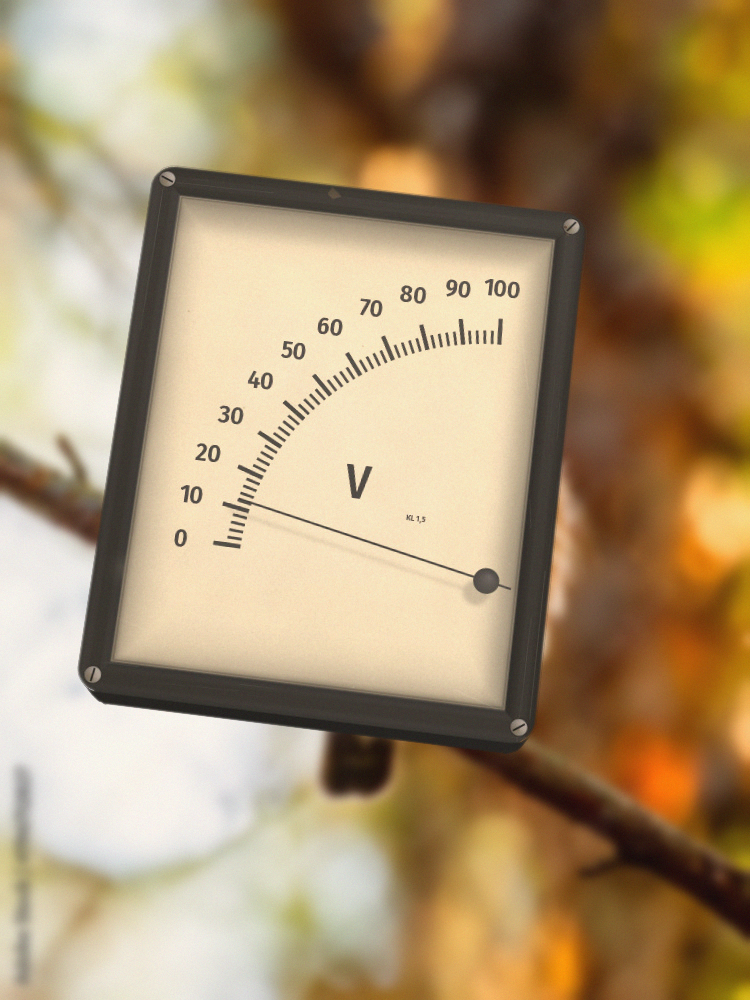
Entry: 12 V
